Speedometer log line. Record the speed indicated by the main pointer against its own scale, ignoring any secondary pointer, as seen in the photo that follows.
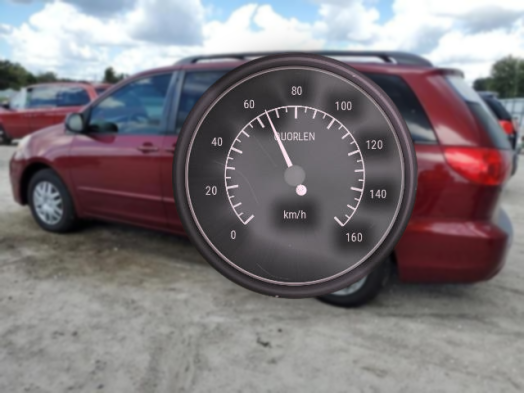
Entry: 65 km/h
